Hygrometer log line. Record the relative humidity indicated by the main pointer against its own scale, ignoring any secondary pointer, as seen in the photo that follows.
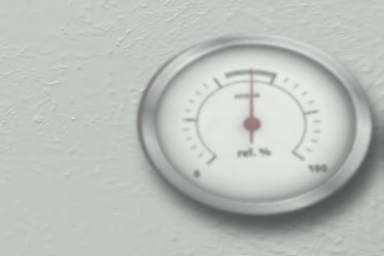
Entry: 52 %
